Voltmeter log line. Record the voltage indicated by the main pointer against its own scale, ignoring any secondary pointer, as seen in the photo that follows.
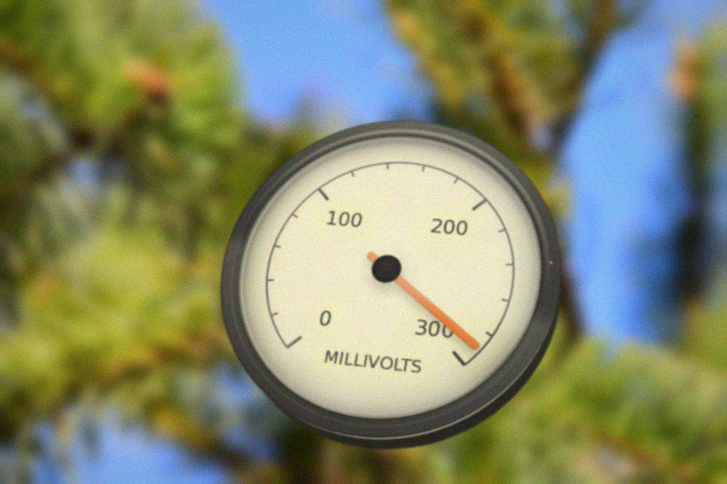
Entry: 290 mV
